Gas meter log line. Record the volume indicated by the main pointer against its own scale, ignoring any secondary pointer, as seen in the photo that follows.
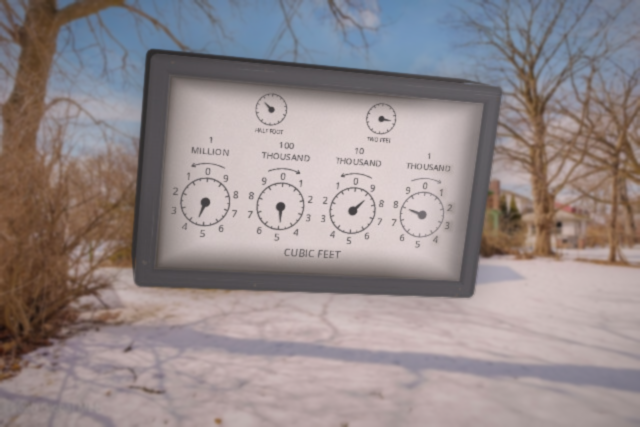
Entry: 448800 ft³
